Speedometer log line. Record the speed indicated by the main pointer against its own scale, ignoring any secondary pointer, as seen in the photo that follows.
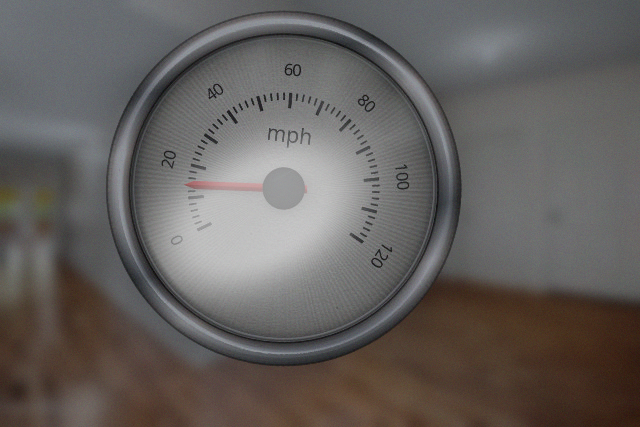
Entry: 14 mph
